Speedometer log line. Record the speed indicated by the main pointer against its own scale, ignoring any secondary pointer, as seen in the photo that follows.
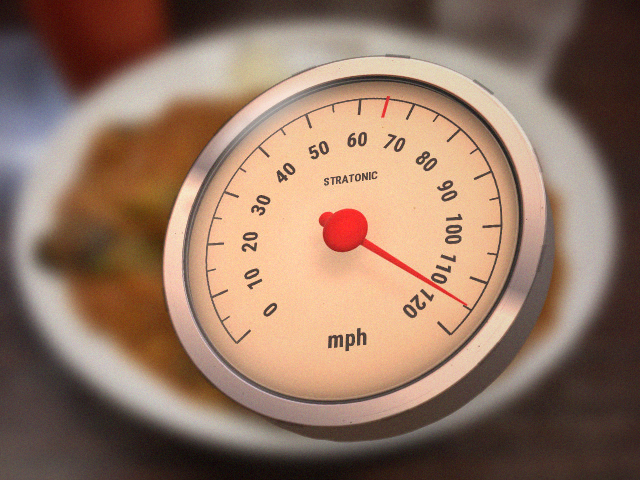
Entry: 115 mph
